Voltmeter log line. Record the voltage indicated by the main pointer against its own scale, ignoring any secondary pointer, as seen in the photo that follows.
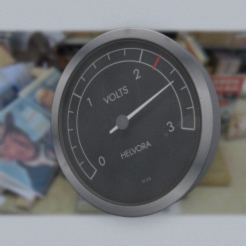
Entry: 2.5 V
